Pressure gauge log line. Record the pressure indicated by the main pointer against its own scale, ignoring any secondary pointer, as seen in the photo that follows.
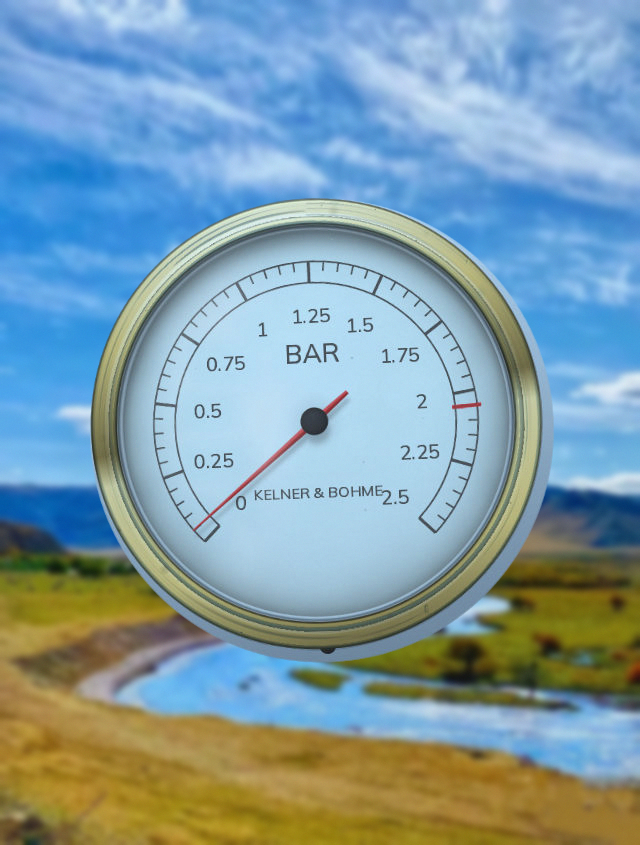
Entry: 0.05 bar
